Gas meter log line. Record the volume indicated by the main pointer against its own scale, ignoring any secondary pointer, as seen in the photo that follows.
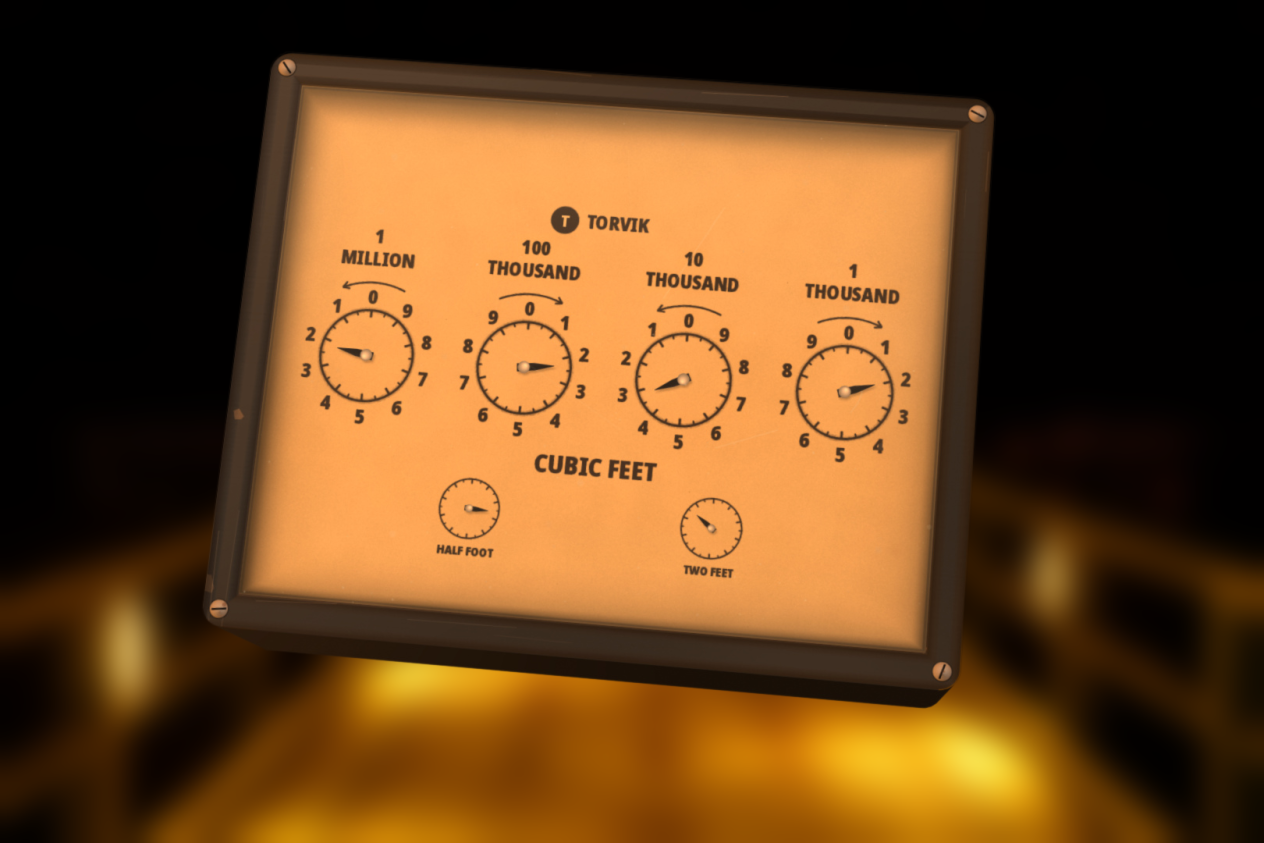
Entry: 223200 ft³
